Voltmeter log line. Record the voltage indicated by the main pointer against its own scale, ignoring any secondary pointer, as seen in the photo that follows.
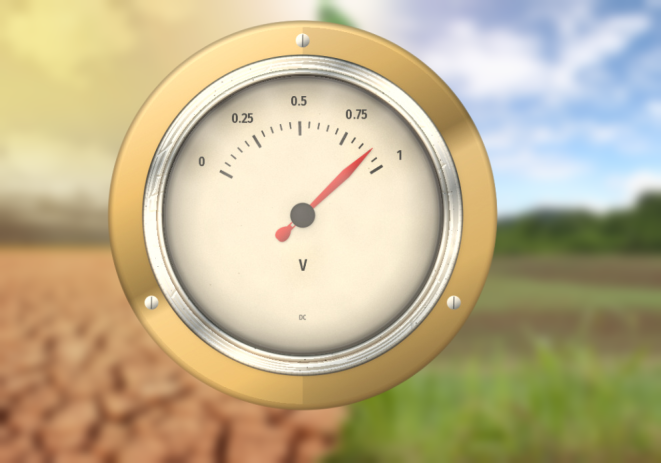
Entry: 0.9 V
